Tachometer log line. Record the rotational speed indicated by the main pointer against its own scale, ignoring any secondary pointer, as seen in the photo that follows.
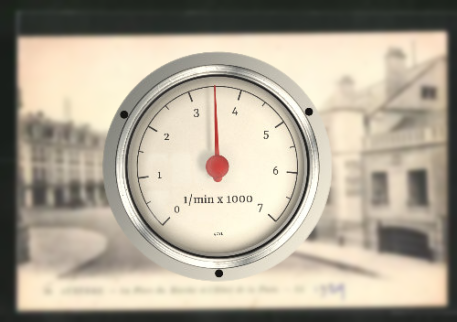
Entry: 3500 rpm
